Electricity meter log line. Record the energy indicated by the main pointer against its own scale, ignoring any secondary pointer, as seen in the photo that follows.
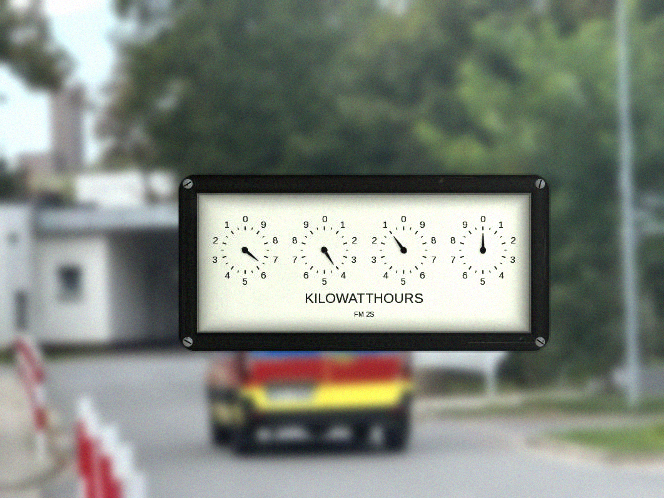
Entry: 6410 kWh
